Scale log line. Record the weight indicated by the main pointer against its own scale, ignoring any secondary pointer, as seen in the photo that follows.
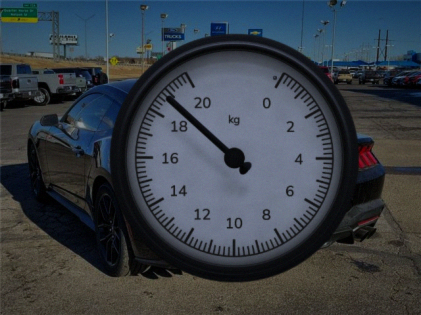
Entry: 18.8 kg
